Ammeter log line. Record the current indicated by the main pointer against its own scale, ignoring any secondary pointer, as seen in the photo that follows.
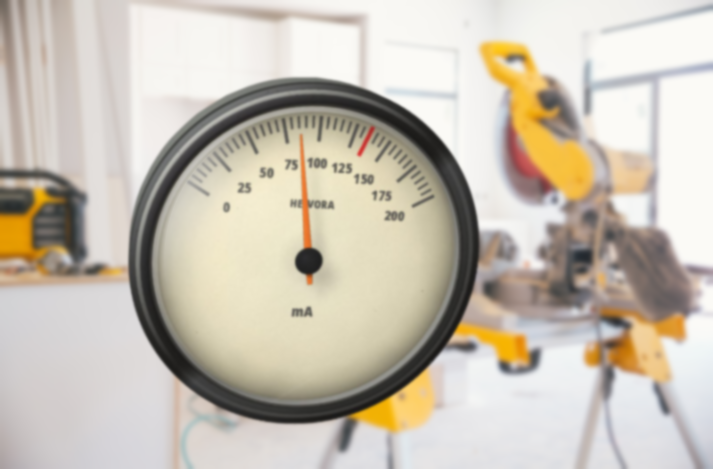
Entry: 85 mA
